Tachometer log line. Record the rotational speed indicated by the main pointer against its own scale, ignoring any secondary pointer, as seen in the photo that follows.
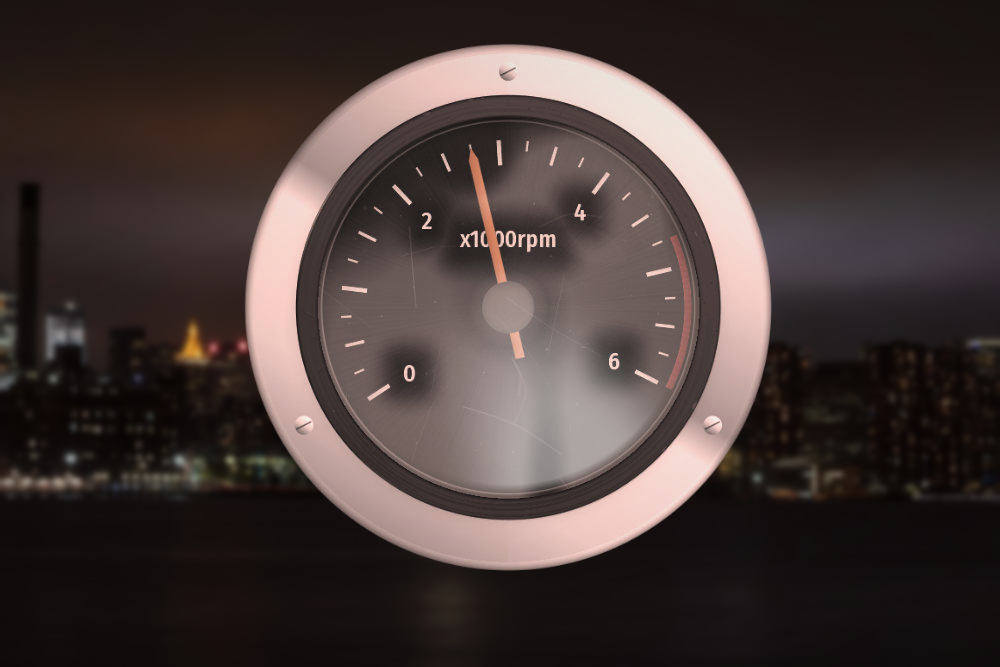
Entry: 2750 rpm
